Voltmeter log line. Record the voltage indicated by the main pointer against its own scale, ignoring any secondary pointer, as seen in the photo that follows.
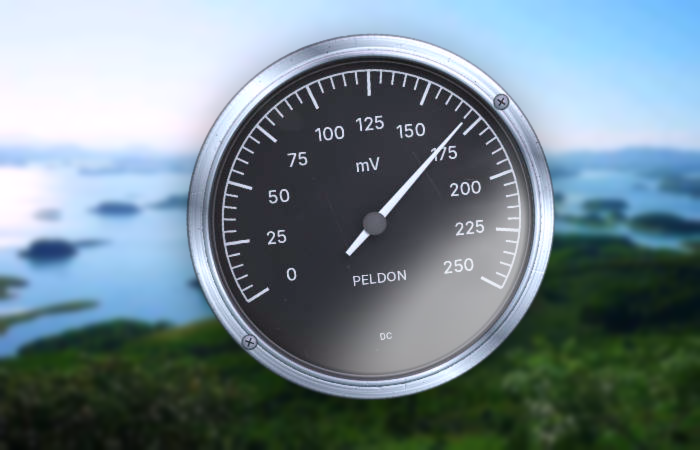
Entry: 170 mV
